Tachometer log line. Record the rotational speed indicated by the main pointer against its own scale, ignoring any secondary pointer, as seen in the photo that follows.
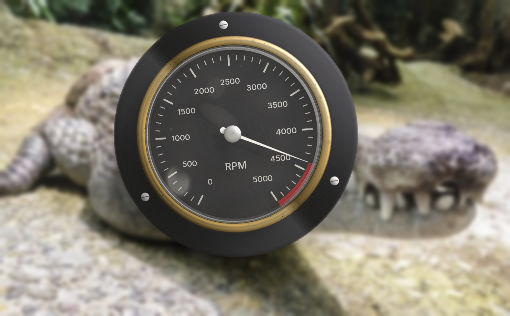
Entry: 4400 rpm
